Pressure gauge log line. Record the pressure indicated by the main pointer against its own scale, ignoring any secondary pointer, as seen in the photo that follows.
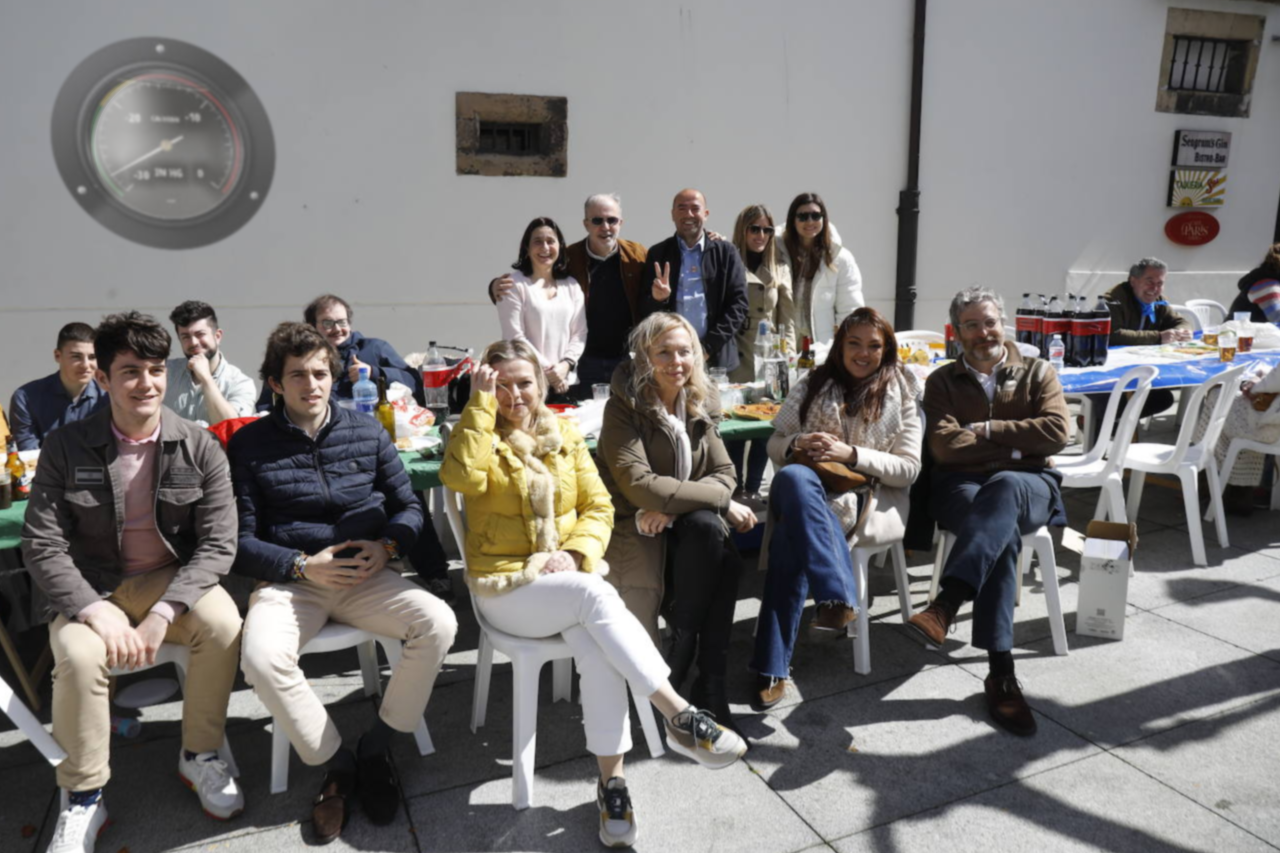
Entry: -28 inHg
